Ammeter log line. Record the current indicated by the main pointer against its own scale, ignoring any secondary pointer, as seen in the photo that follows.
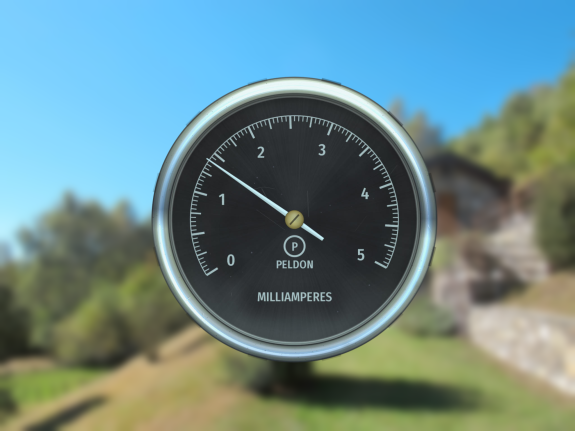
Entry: 1.4 mA
